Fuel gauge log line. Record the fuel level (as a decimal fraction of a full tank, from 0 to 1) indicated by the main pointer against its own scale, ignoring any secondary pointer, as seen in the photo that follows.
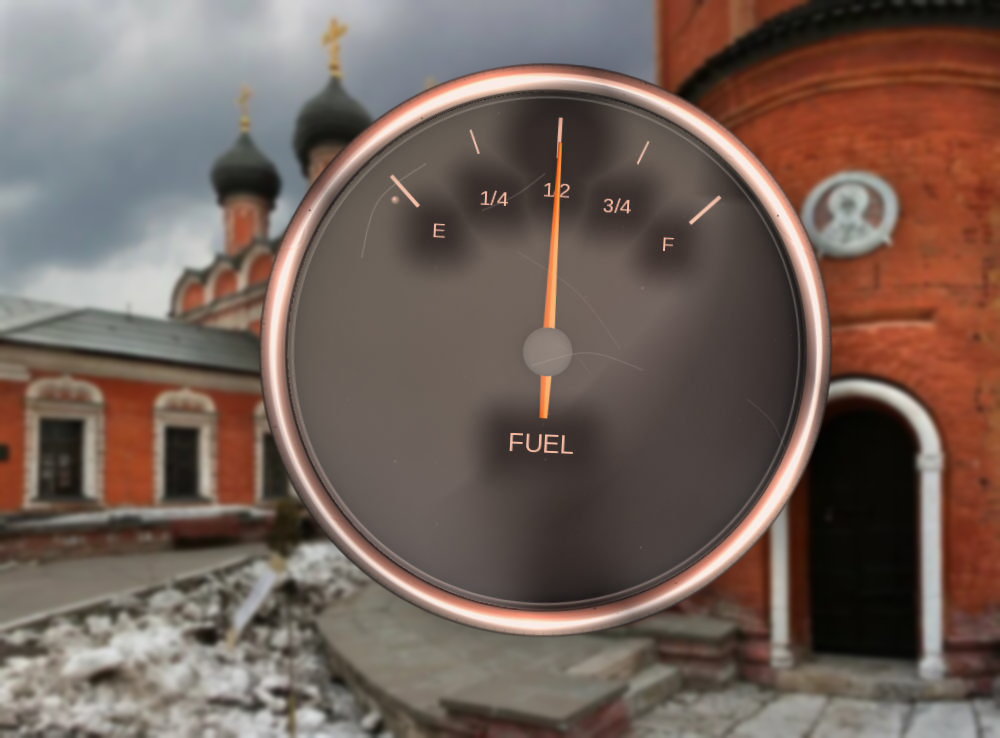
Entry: 0.5
